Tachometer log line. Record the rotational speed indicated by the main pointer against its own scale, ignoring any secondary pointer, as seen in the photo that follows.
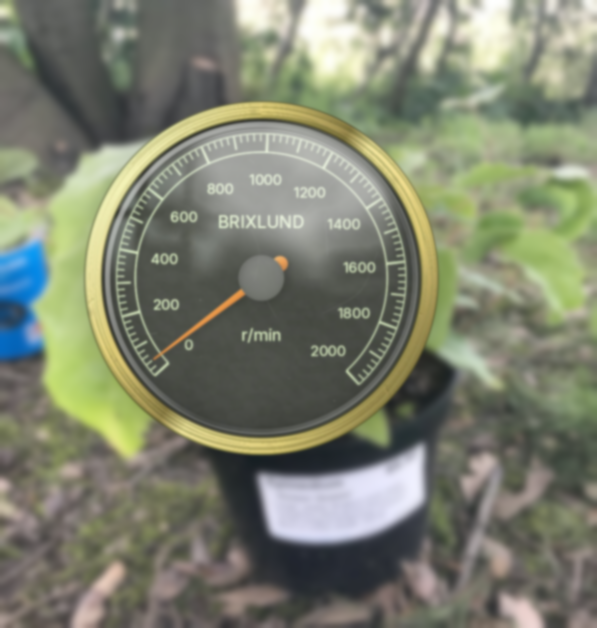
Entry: 40 rpm
